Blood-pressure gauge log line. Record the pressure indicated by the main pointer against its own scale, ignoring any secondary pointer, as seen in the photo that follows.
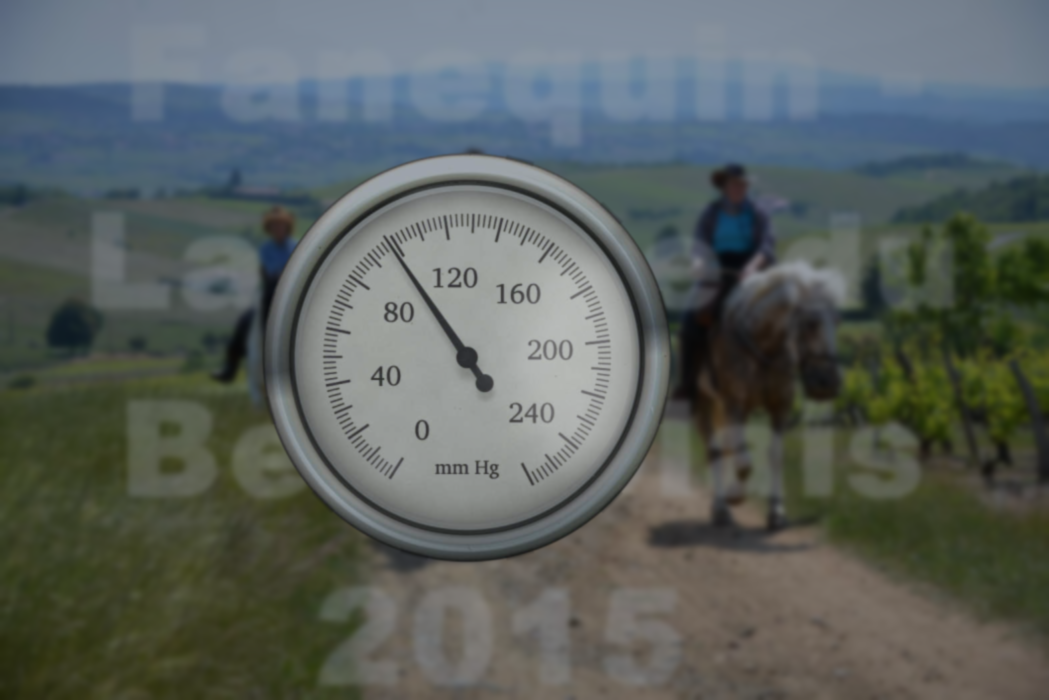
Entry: 98 mmHg
